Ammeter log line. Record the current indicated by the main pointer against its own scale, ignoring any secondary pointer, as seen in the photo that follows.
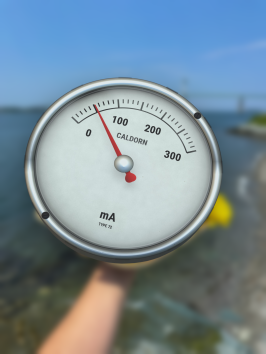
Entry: 50 mA
